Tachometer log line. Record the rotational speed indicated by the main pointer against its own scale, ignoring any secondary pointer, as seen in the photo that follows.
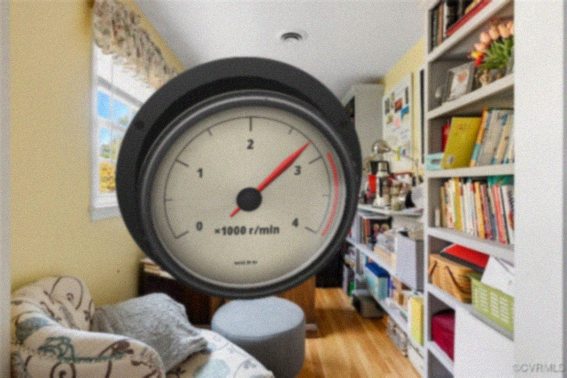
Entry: 2750 rpm
